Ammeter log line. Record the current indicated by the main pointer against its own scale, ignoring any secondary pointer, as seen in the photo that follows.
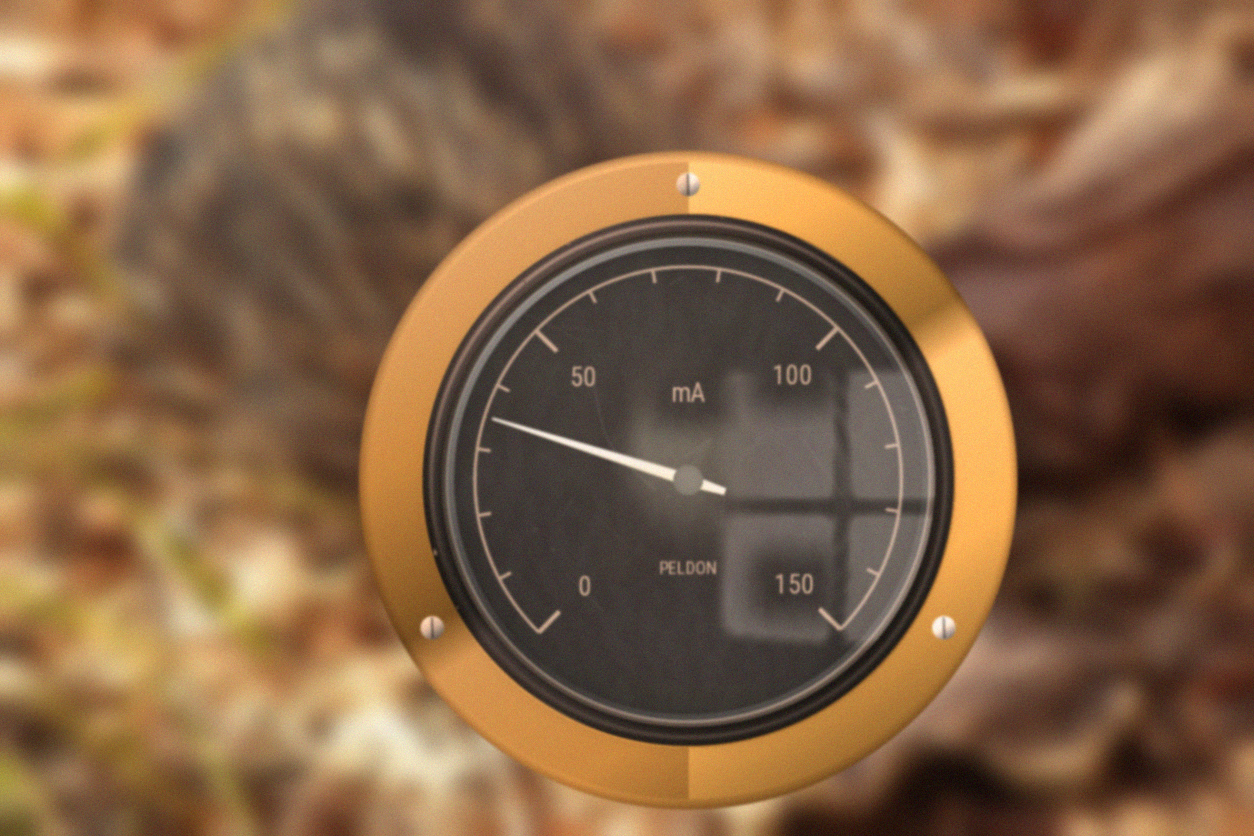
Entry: 35 mA
